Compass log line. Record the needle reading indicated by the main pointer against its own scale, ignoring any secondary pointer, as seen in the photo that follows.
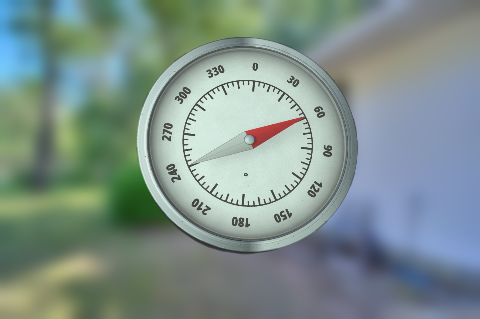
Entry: 60 °
